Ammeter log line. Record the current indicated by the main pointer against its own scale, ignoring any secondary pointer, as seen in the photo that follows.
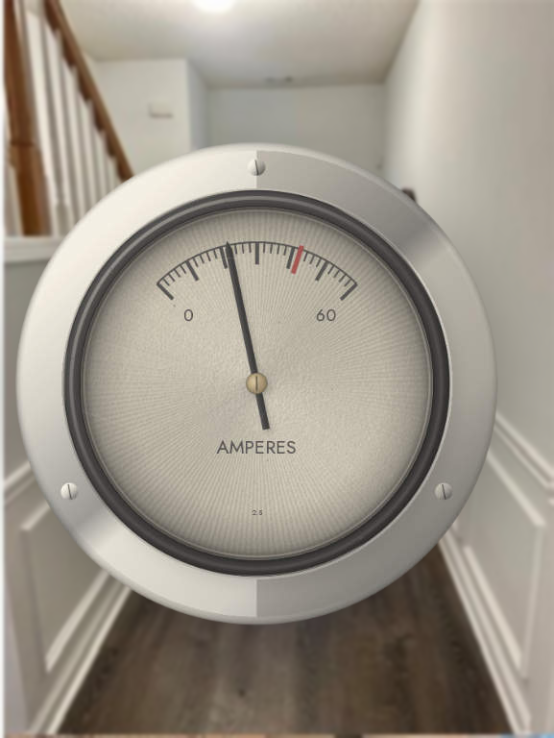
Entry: 22 A
